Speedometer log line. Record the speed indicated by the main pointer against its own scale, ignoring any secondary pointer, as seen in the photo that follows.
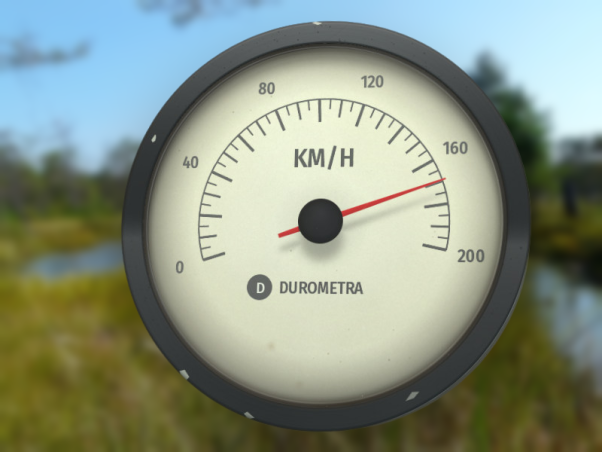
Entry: 170 km/h
